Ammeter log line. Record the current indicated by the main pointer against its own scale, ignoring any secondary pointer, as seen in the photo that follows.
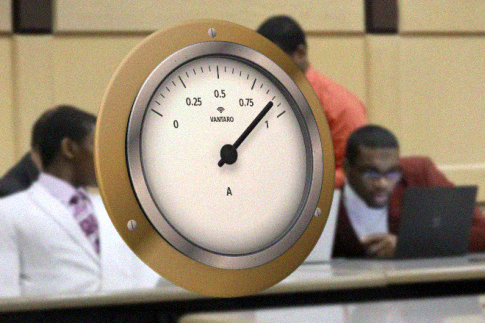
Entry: 0.9 A
